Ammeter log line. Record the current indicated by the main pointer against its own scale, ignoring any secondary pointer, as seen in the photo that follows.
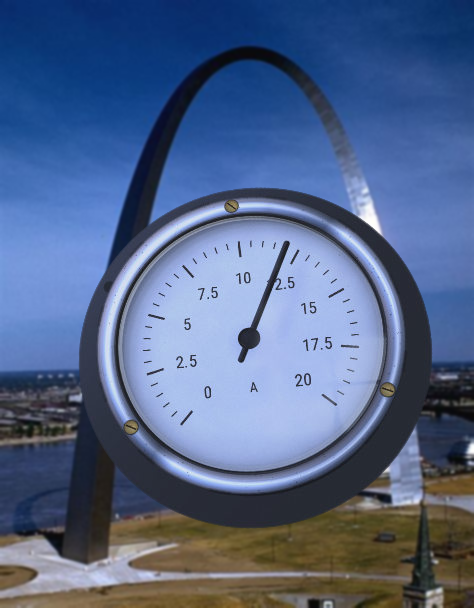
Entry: 12 A
